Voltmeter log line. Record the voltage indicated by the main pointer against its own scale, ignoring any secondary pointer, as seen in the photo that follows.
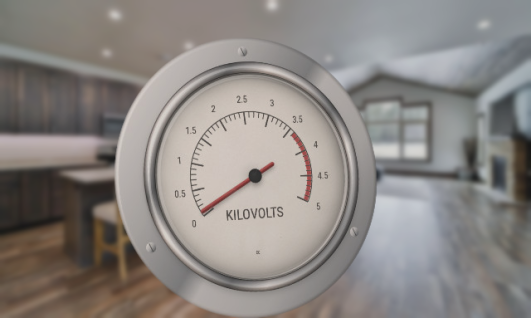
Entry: 0.1 kV
